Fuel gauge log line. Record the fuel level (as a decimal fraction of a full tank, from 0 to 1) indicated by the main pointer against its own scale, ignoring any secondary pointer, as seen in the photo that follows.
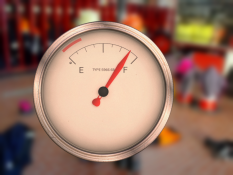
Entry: 0.875
